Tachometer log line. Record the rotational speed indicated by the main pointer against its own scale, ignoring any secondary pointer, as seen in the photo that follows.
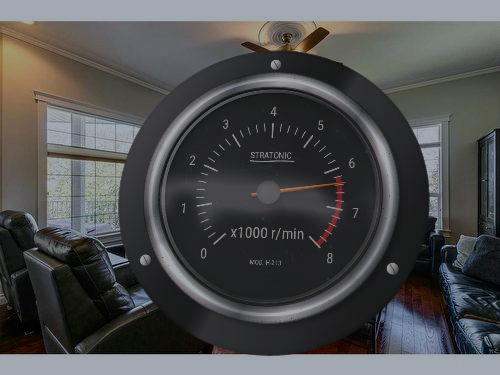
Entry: 6400 rpm
